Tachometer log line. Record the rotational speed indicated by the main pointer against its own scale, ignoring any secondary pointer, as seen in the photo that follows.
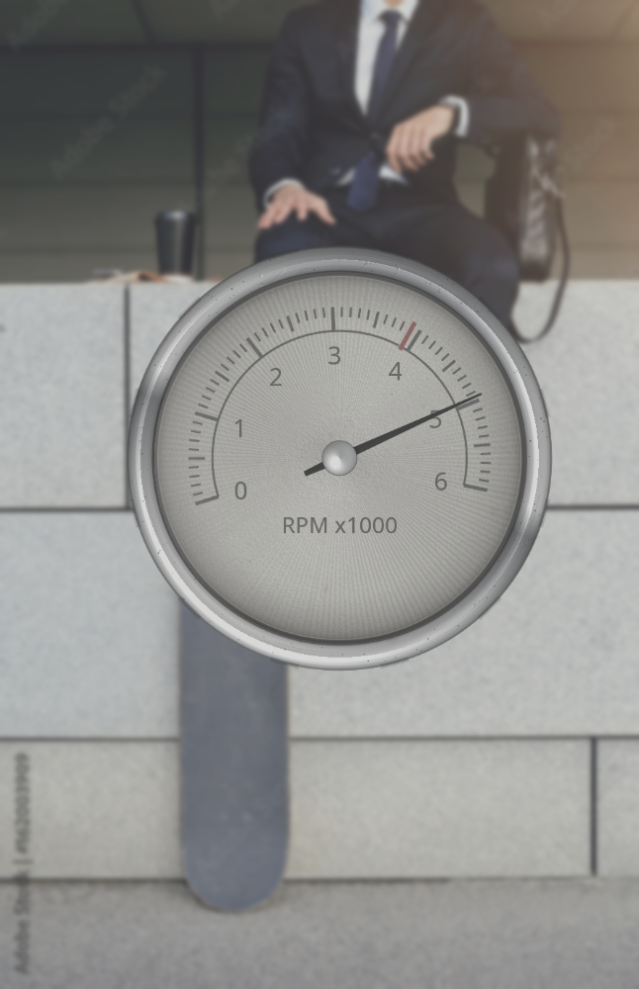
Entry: 4950 rpm
